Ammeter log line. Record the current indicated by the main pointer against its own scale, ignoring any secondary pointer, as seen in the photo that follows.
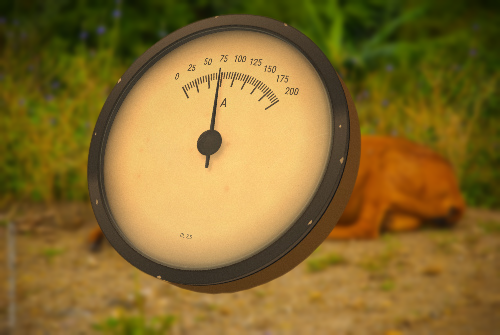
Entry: 75 A
